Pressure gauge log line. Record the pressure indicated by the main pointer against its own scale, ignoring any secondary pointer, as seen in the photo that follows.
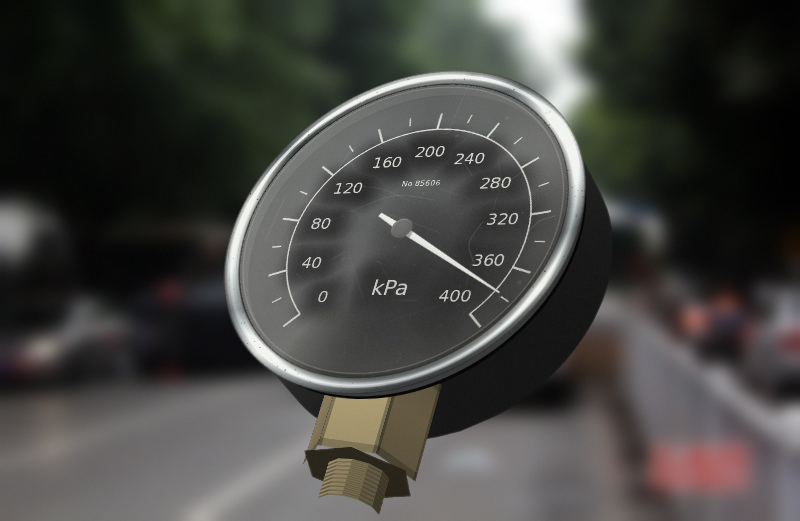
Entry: 380 kPa
